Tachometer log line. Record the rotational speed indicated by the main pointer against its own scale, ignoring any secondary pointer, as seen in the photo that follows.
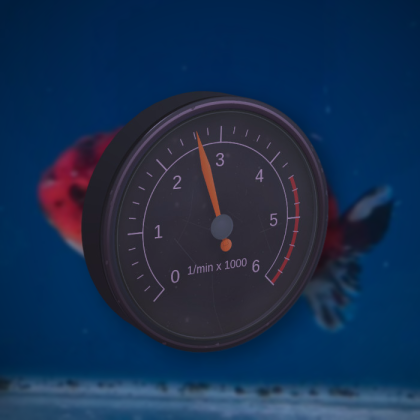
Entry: 2600 rpm
